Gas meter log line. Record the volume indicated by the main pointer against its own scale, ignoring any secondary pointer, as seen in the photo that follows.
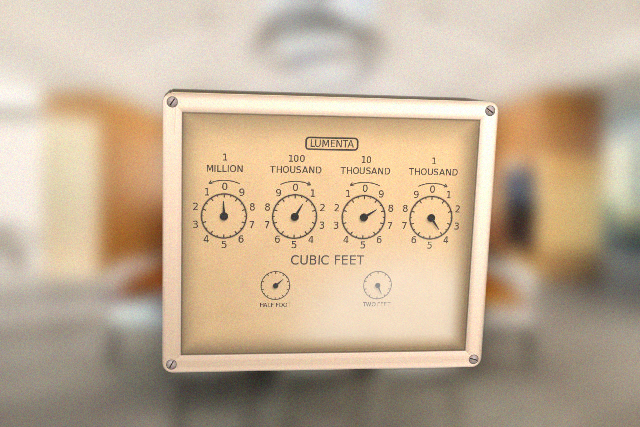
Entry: 8400 ft³
